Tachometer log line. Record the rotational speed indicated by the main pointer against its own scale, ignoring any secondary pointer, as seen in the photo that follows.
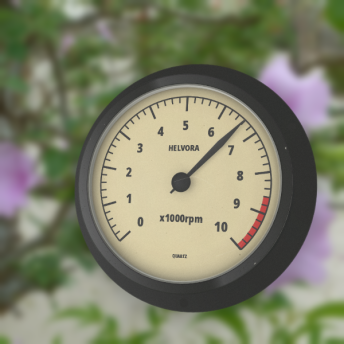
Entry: 6600 rpm
